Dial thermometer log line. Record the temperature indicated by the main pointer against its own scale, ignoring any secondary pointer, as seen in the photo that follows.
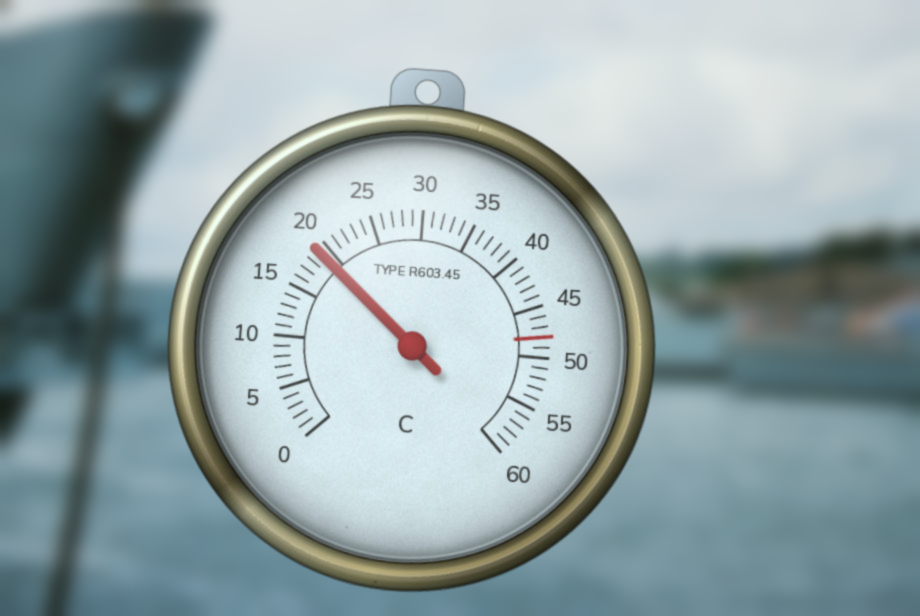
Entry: 19 °C
